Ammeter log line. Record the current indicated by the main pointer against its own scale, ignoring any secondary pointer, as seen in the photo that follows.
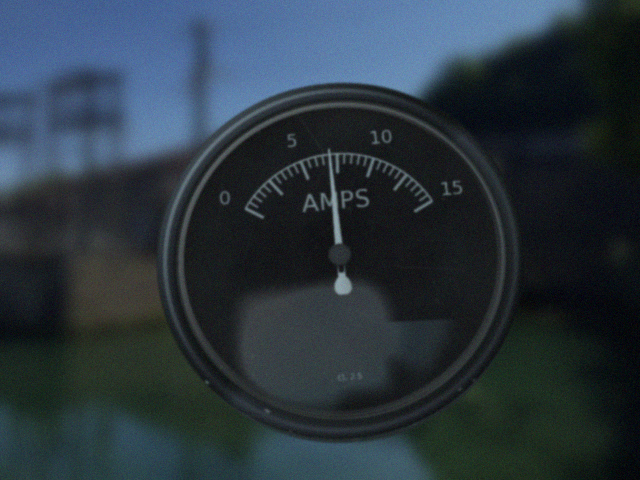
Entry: 7 A
